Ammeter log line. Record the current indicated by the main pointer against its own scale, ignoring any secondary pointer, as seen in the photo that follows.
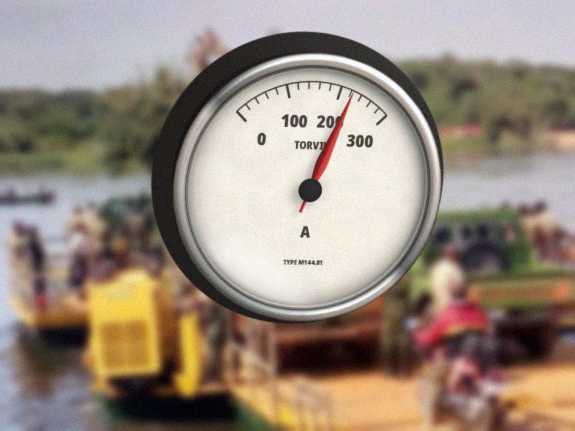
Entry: 220 A
